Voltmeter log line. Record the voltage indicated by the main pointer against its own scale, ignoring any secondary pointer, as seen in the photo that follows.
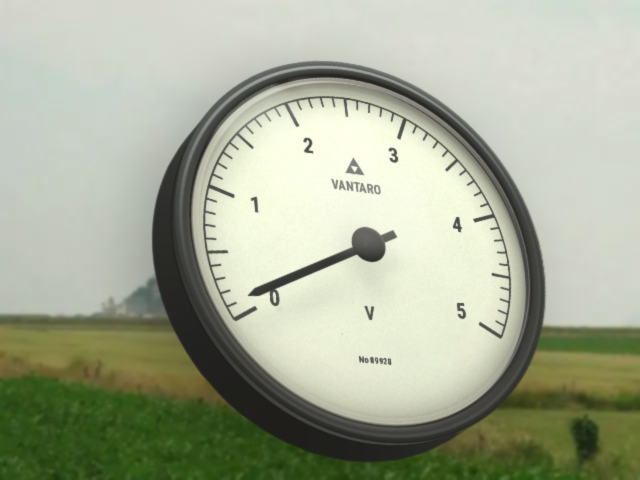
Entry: 0.1 V
